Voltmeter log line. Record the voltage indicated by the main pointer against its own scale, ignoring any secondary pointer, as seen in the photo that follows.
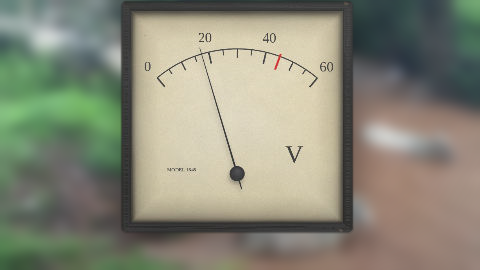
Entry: 17.5 V
